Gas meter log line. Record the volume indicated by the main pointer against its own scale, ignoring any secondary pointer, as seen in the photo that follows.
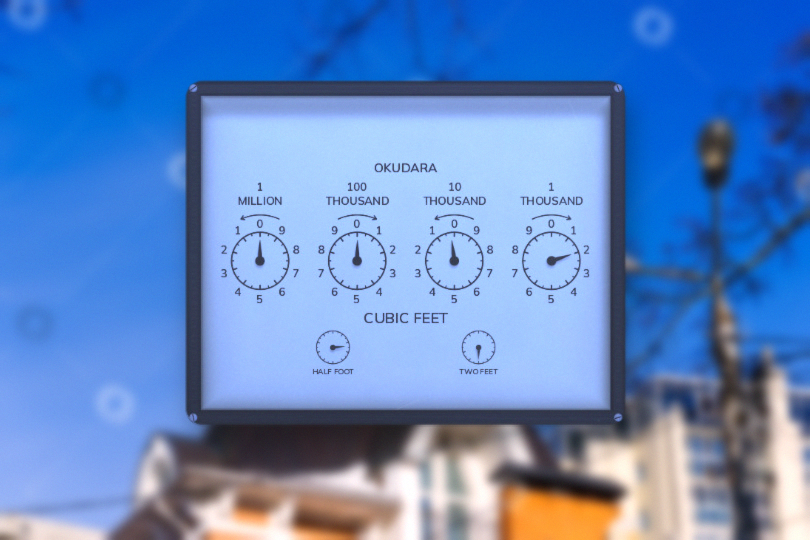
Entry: 200 ft³
